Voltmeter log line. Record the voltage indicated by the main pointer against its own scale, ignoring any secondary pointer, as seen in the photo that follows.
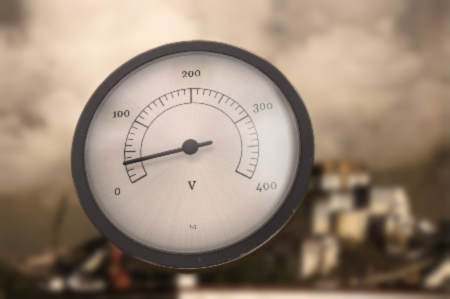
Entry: 30 V
